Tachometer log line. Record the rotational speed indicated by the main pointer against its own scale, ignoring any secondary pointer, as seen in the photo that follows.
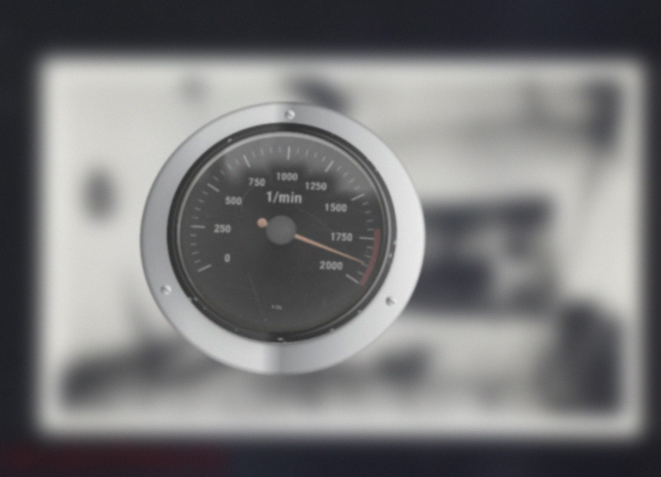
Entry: 1900 rpm
